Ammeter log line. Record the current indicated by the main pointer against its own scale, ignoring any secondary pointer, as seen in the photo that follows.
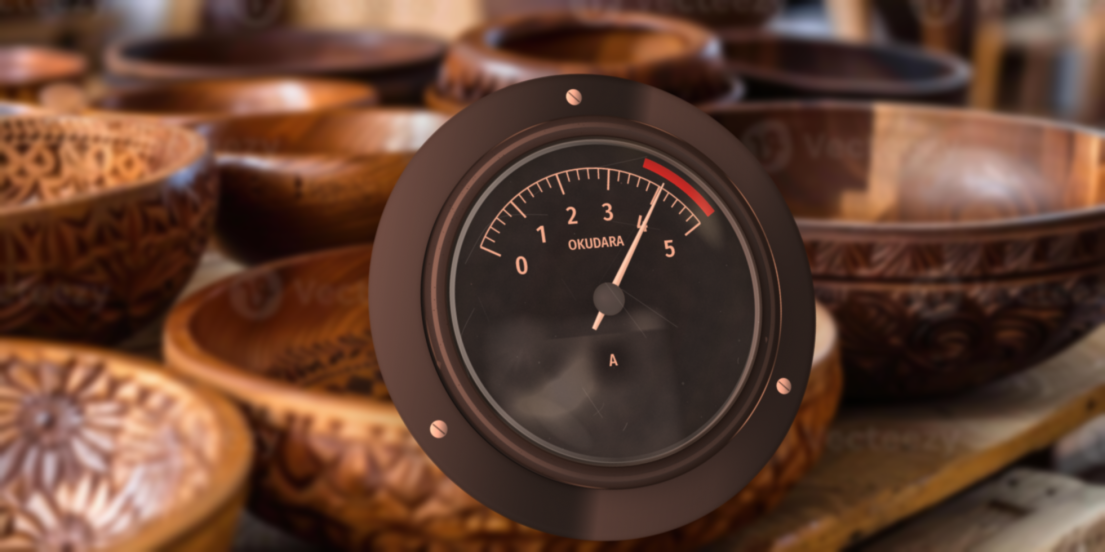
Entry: 4 A
